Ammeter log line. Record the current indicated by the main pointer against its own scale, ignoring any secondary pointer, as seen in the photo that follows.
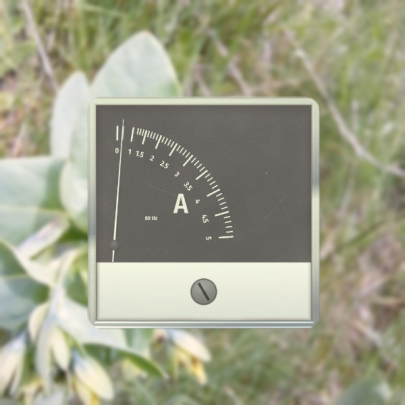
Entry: 0.5 A
